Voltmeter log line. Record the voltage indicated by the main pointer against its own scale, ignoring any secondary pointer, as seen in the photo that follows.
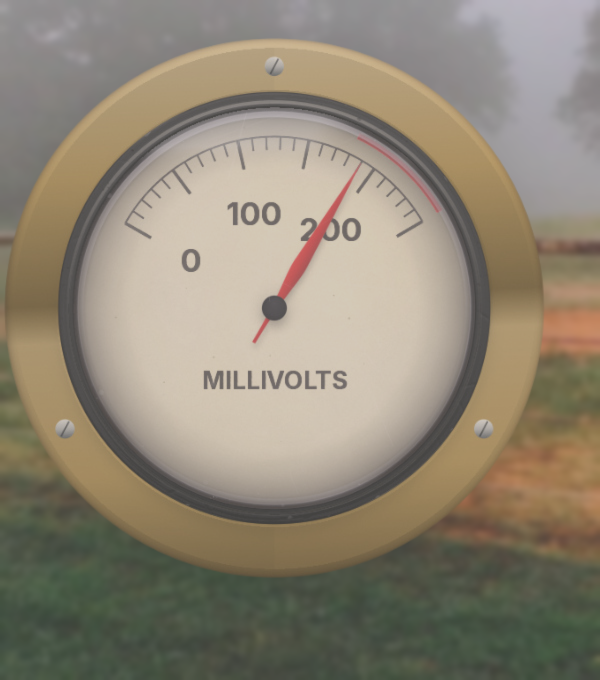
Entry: 190 mV
